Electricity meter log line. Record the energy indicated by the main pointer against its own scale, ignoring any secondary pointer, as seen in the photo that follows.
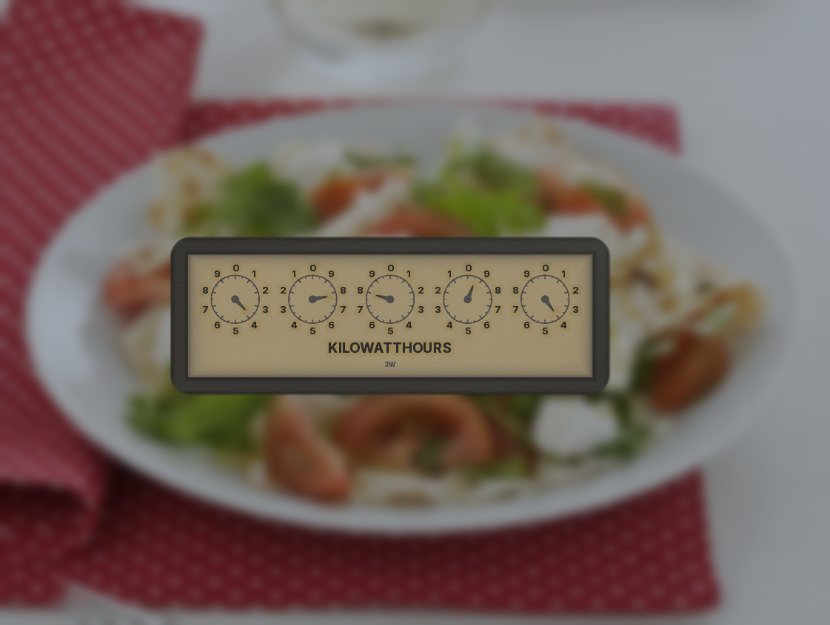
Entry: 37794 kWh
